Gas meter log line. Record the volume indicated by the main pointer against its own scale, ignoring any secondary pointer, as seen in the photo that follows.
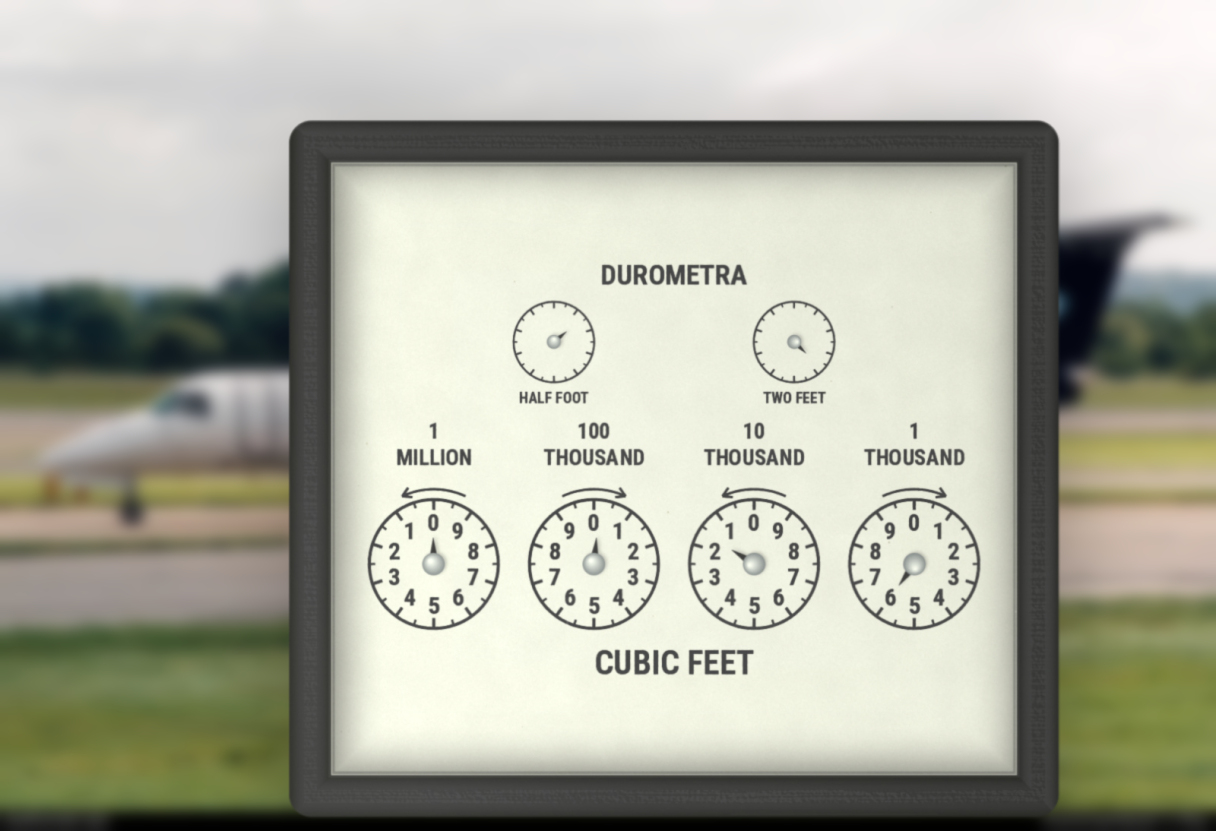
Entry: 1600 ft³
